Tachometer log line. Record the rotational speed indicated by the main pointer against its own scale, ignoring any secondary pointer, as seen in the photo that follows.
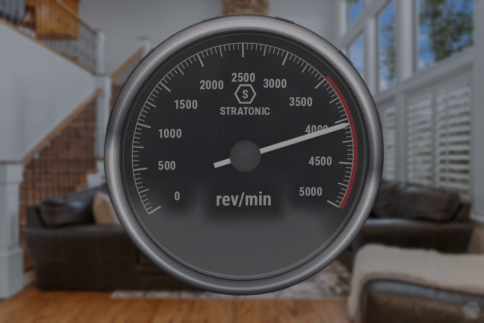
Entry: 4050 rpm
